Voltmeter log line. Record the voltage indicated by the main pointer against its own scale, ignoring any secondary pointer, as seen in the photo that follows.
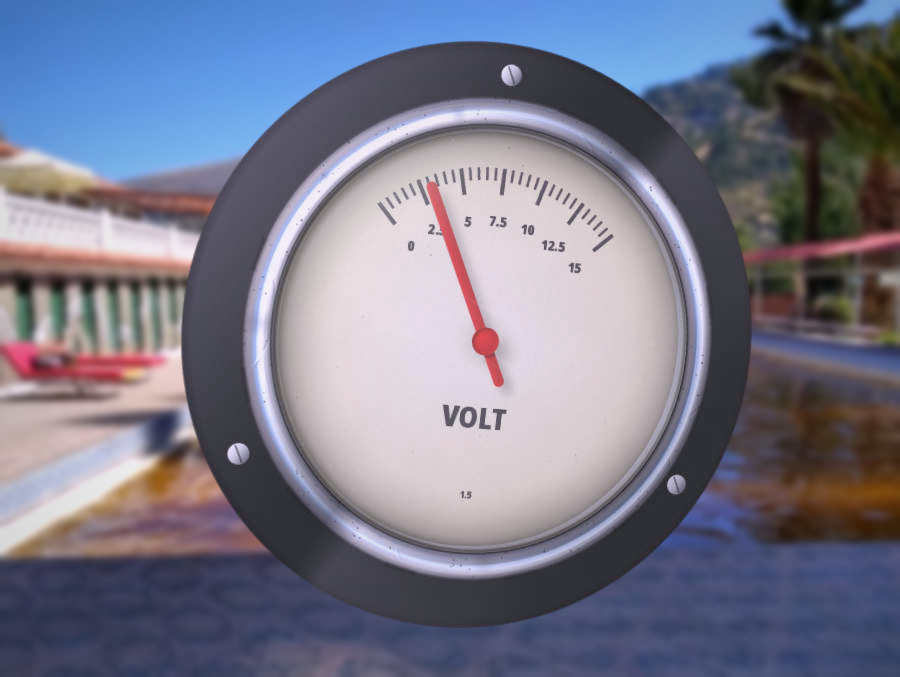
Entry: 3 V
